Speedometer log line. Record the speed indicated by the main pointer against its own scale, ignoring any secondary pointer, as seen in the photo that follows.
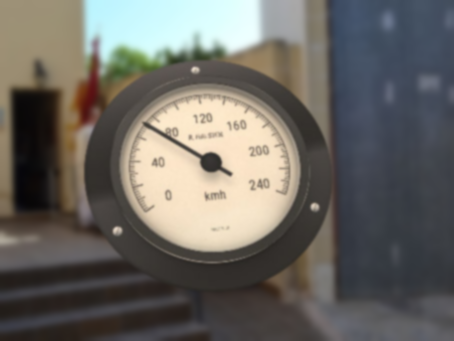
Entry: 70 km/h
